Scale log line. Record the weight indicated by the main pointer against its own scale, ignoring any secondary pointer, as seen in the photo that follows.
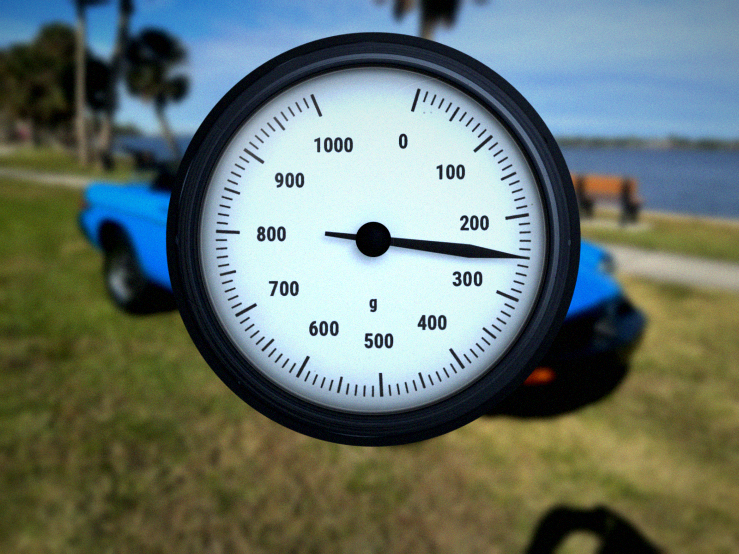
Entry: 250 g
